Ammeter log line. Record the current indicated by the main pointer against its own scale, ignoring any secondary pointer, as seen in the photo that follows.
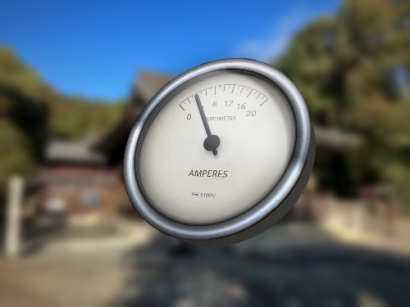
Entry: 4 A
